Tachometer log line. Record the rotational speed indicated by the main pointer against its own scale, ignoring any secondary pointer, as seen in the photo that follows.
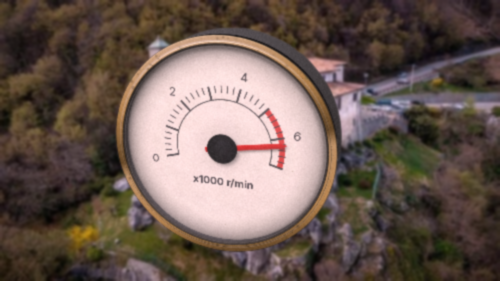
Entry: 6200 rpm
